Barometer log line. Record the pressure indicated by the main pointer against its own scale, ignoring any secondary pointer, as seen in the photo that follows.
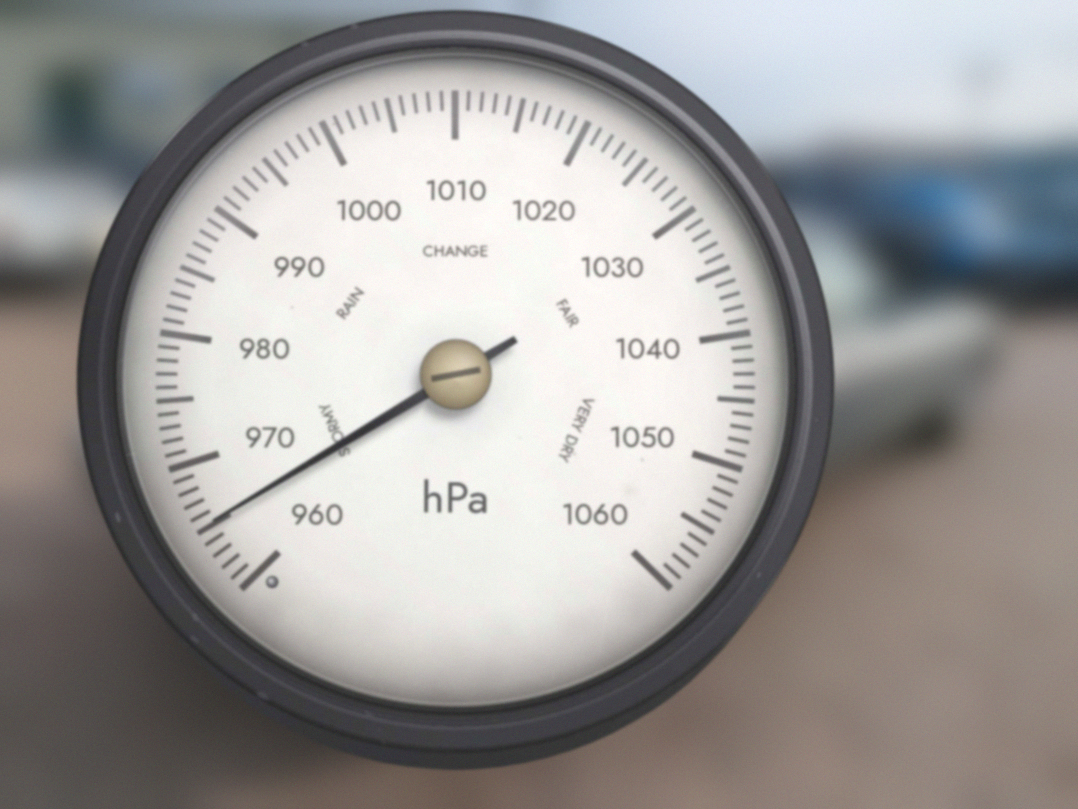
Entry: 965 hPa
